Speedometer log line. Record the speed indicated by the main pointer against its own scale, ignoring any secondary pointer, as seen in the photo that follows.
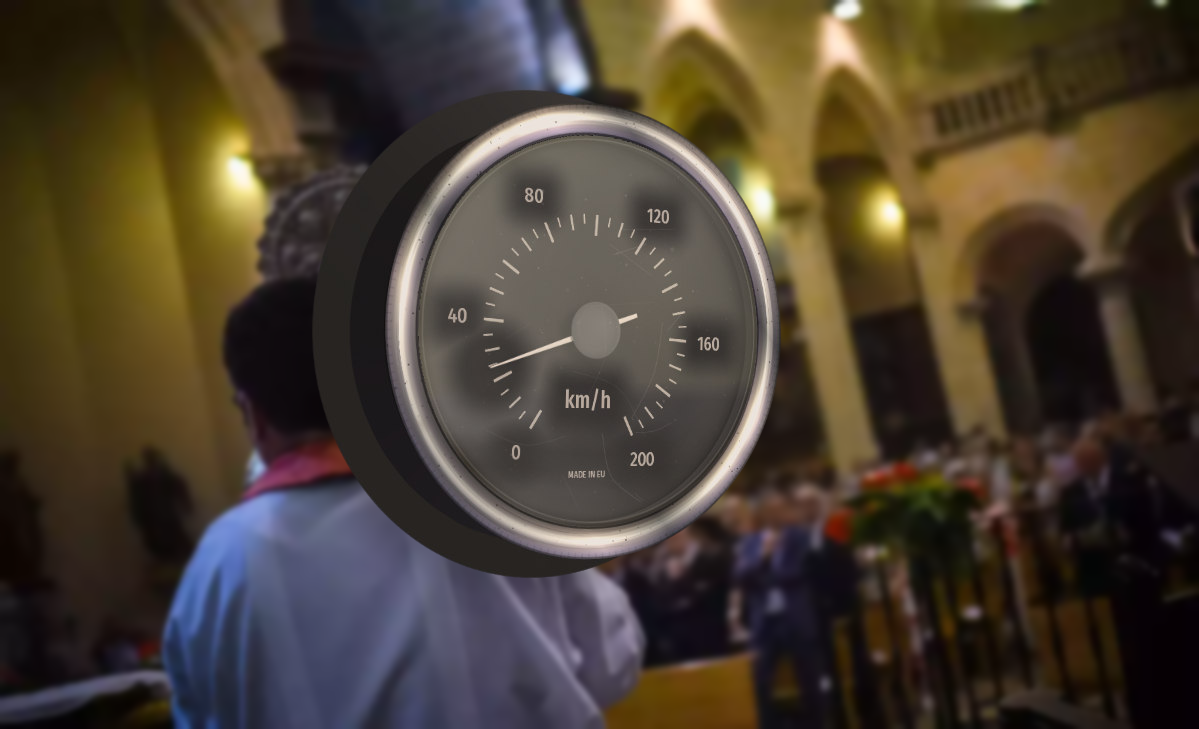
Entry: 25 km/h
